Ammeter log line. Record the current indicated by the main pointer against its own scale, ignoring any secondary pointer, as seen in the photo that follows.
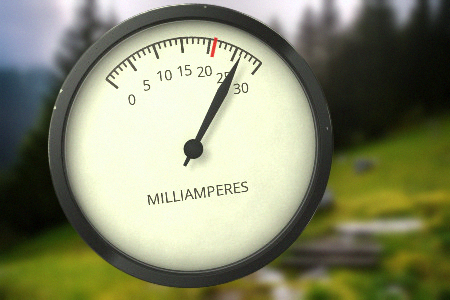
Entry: 26 mA
